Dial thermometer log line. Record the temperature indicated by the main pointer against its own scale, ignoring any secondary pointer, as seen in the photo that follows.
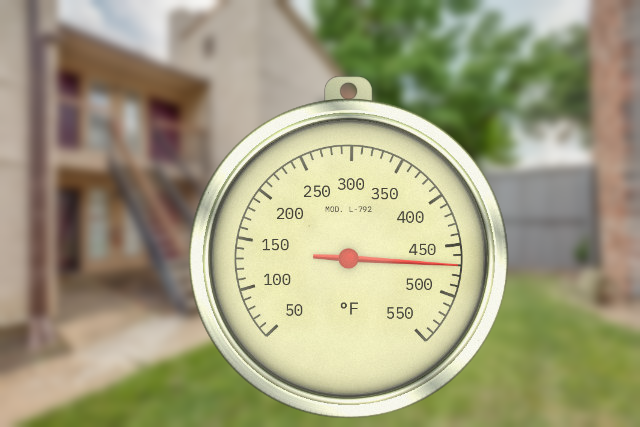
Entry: 470 °F
